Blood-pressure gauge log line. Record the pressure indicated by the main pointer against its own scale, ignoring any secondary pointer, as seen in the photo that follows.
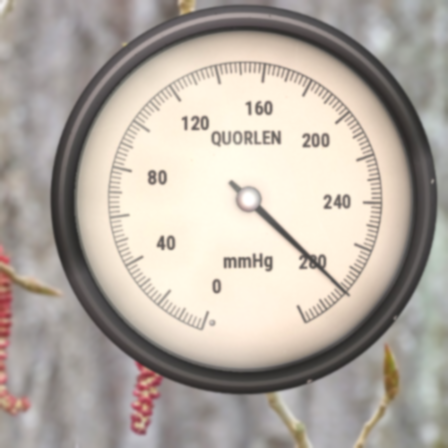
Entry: 280 mmHg
